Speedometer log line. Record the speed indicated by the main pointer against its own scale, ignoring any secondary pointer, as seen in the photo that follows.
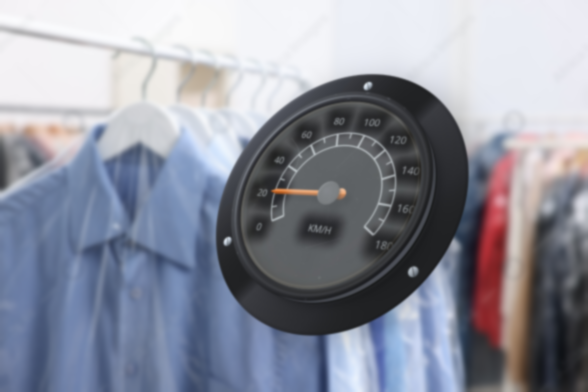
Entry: 20 km/h
